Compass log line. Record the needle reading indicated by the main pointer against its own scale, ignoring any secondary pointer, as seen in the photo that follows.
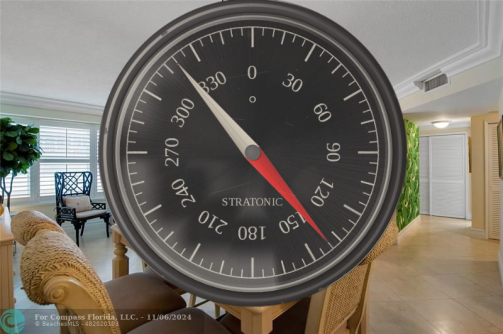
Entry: 140 °
